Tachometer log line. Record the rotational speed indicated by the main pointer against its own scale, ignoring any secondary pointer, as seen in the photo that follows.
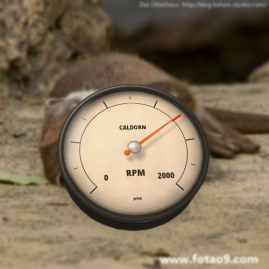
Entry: 1400 rpm
